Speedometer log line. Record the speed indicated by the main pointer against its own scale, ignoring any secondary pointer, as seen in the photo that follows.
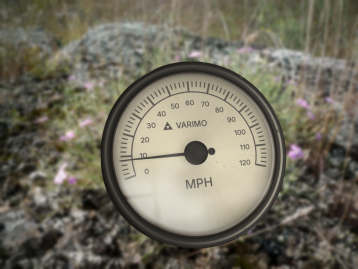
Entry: 8 mph
